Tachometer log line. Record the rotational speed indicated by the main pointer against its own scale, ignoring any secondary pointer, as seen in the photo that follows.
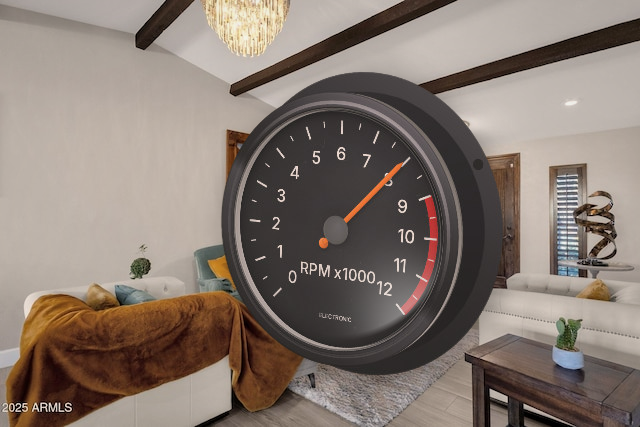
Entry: 8000 rpm
